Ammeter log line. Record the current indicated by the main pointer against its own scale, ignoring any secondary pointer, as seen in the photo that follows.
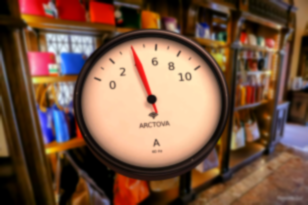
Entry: 4 A
